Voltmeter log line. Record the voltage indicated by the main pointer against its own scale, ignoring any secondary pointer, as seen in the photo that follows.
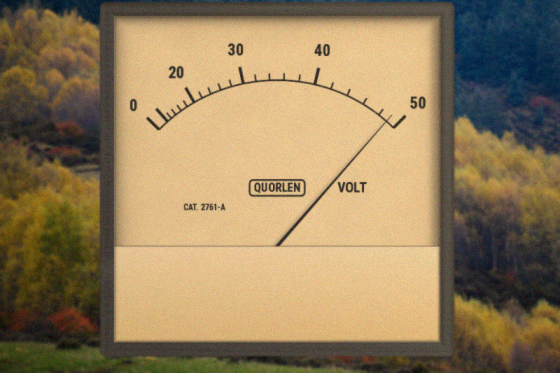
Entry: 49 V
